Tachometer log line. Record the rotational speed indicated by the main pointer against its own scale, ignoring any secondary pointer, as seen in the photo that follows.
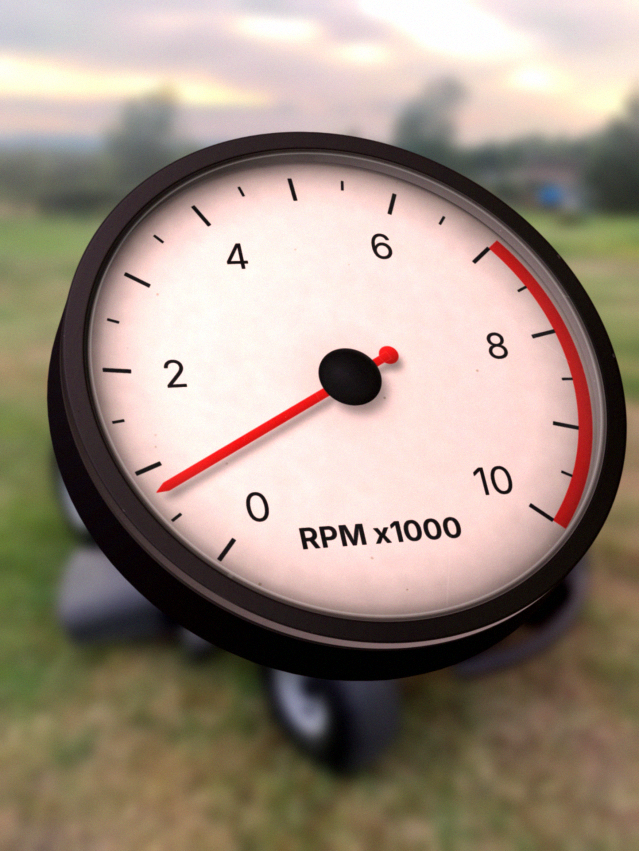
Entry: 750 rpm
